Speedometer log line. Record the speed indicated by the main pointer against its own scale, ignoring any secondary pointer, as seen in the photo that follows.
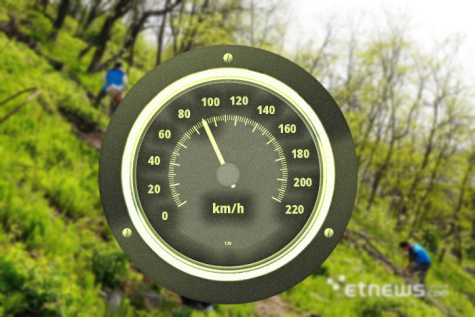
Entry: 90 km/h
